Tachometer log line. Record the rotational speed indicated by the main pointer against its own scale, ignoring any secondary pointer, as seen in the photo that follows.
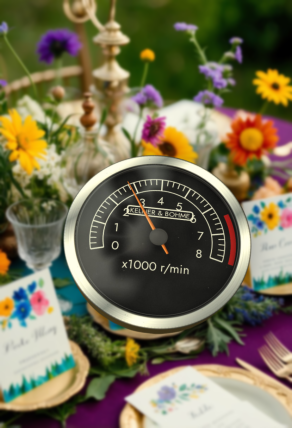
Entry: 2800 rpm
